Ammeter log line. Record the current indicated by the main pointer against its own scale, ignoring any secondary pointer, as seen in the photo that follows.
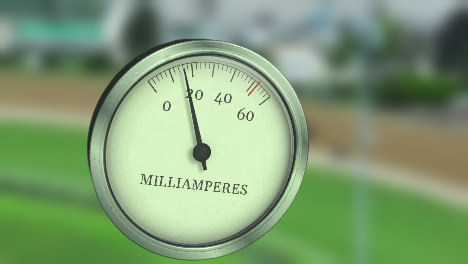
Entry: 16 mA
